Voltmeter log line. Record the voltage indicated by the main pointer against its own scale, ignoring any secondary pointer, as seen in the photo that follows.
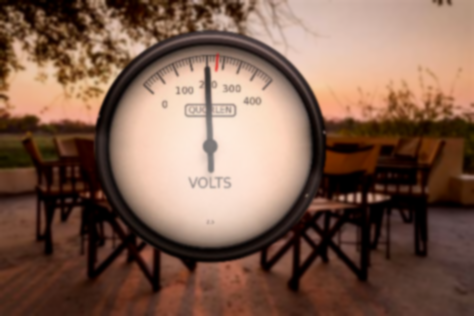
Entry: 200 V
